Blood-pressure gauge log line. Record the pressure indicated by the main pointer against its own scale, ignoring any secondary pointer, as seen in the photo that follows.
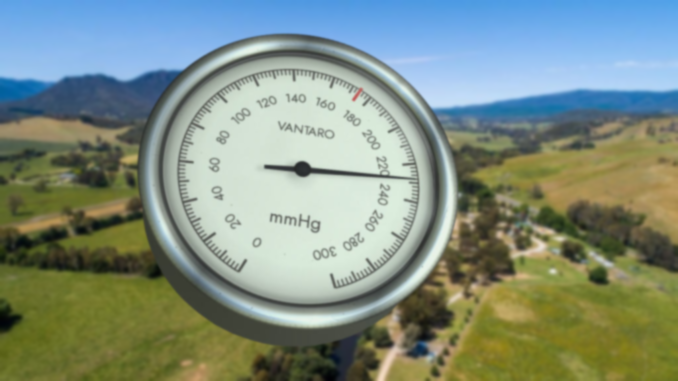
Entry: 230 mmHg
